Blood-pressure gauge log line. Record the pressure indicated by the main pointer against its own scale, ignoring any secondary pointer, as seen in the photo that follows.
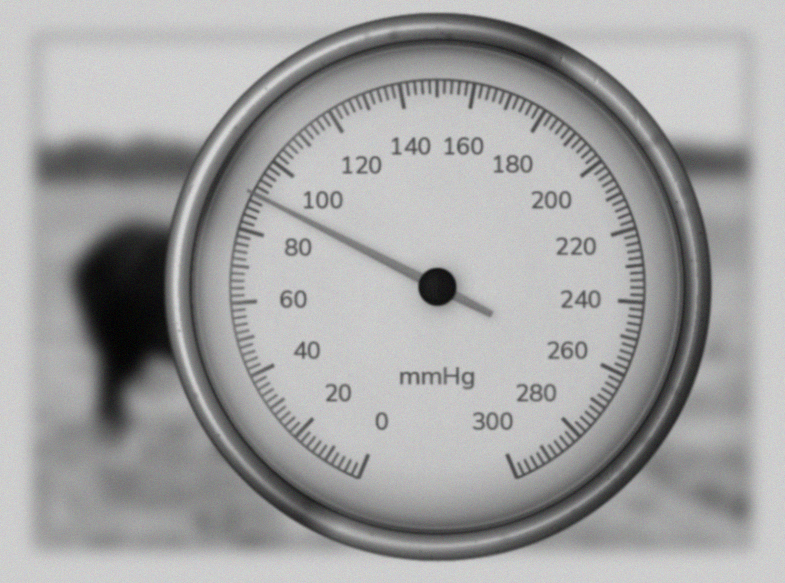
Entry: 90 mmHg
